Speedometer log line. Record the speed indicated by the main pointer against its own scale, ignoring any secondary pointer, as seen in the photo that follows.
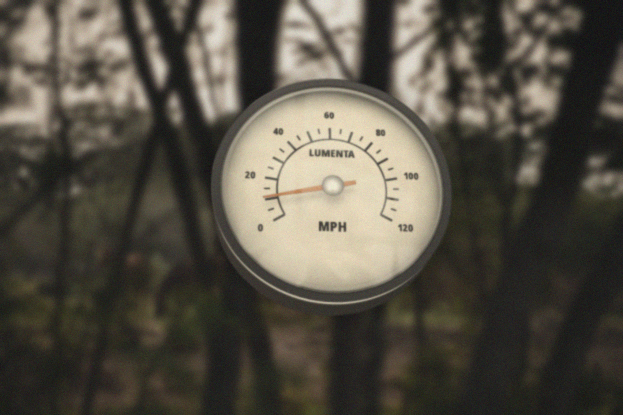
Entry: 10 mph
